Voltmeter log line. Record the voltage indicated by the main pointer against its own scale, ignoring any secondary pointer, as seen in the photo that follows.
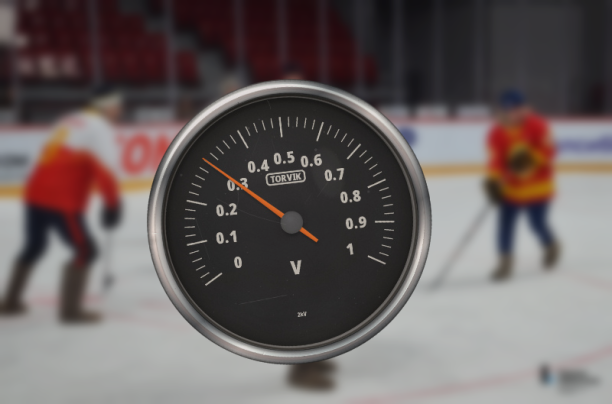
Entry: 0.3 V
